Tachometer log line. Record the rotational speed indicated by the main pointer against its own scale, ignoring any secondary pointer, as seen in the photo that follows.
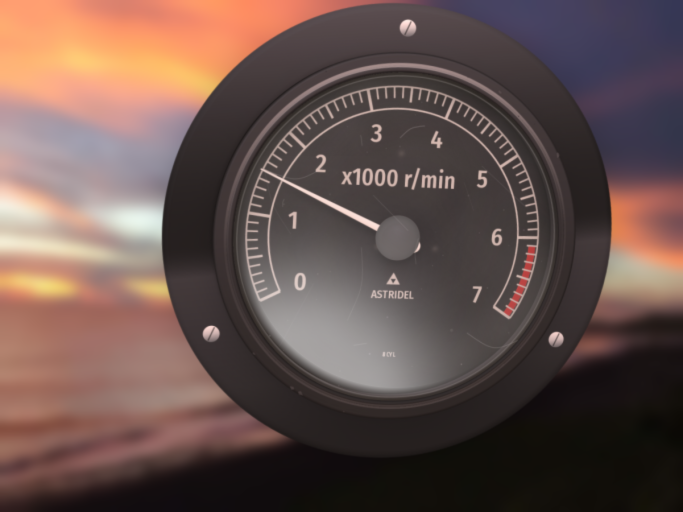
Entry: 1500 rpm
